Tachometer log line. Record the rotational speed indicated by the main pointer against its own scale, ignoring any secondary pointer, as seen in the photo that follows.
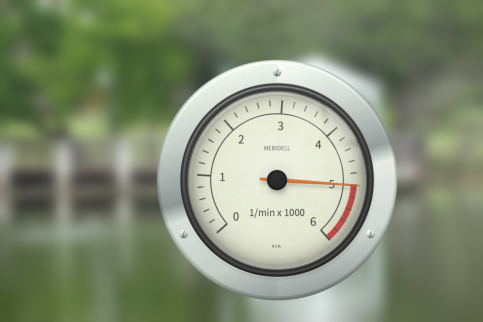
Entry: 5000 rpm
